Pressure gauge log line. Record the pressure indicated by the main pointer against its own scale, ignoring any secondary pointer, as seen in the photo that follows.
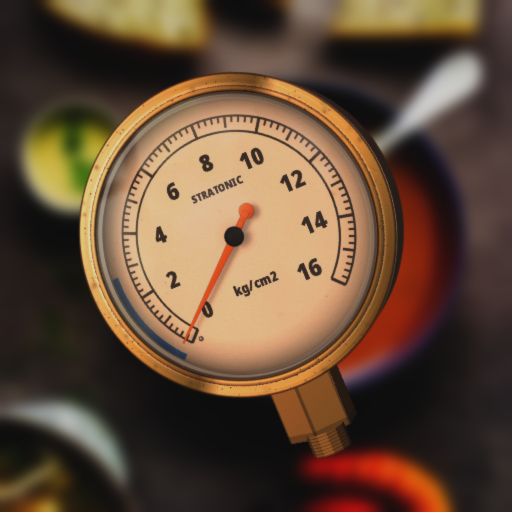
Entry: 0.2 kg/cm²
